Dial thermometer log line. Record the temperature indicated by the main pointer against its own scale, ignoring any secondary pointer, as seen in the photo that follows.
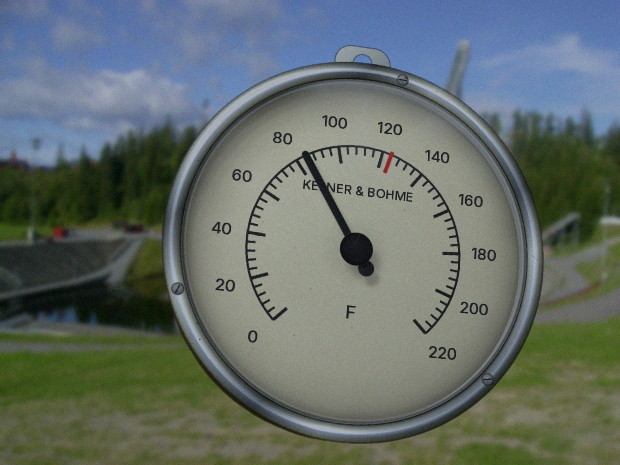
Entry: 84 °F
